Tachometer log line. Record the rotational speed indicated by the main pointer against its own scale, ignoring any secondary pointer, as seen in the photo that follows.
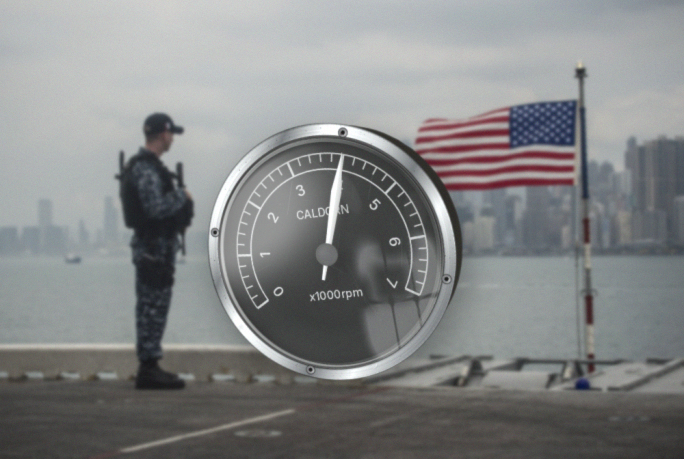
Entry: 4000 rpm
